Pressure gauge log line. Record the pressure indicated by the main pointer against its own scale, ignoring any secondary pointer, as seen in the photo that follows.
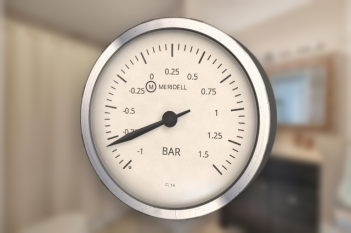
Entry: -0.8 bar
